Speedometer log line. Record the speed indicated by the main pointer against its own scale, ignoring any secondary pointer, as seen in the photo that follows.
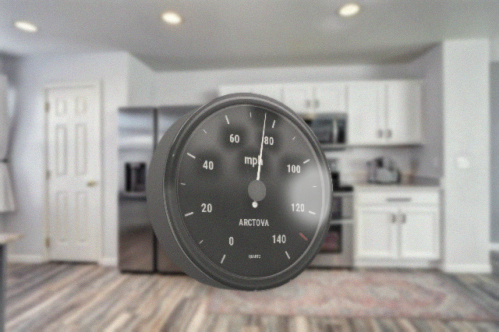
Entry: 75 mph
